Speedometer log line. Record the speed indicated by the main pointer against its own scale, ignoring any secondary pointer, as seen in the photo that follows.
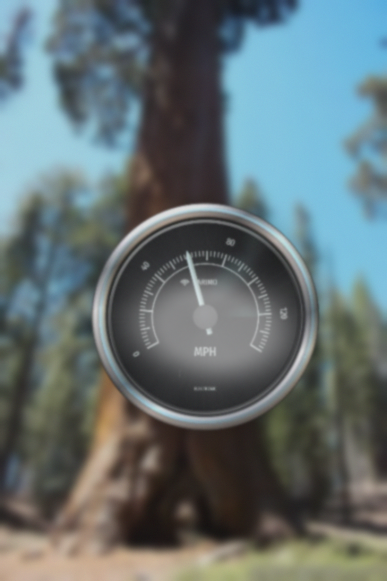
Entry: 60 mph
